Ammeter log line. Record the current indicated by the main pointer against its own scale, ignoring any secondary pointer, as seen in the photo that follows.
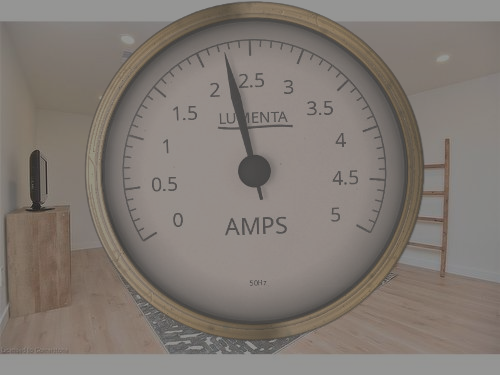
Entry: 2.25 A
